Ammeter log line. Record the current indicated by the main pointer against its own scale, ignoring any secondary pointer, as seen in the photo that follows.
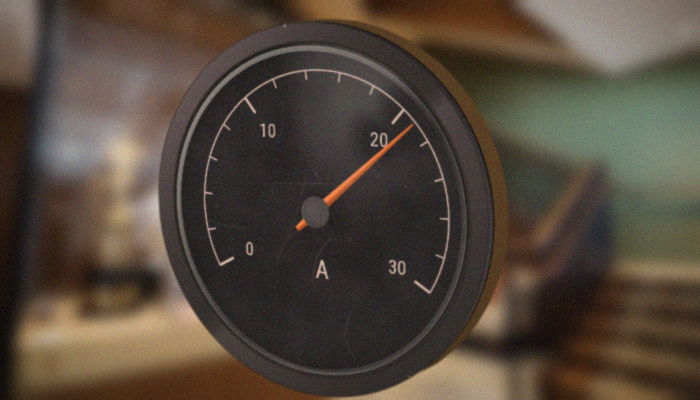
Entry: 21 A
